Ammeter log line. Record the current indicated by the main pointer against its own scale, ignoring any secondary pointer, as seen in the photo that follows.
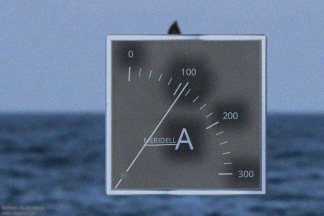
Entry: 110 A
